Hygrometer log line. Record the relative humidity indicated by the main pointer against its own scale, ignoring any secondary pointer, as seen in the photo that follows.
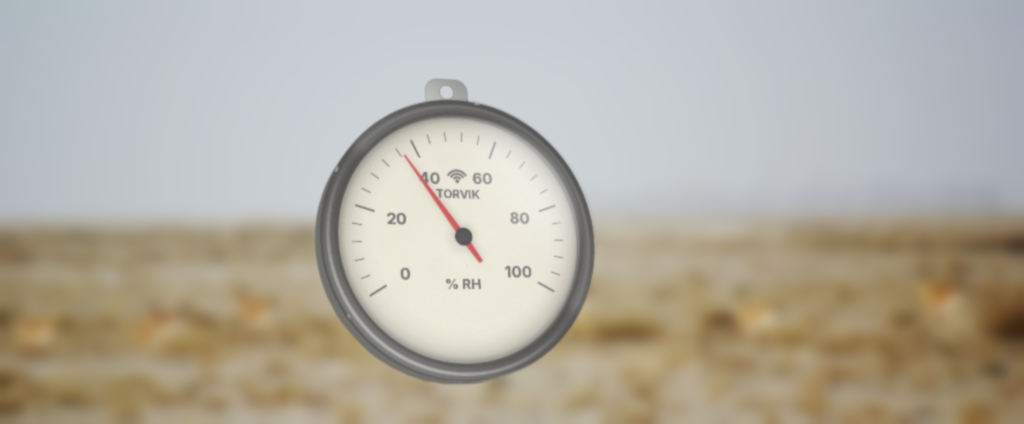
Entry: 36 %
